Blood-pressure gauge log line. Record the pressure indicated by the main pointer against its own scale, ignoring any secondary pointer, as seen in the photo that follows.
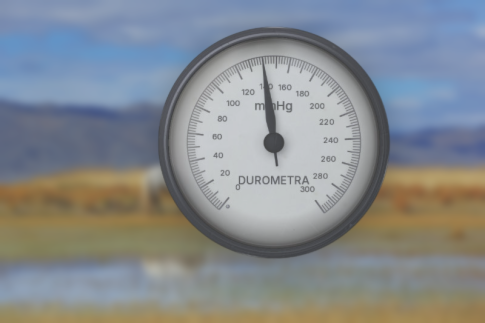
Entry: 140 mmHg
